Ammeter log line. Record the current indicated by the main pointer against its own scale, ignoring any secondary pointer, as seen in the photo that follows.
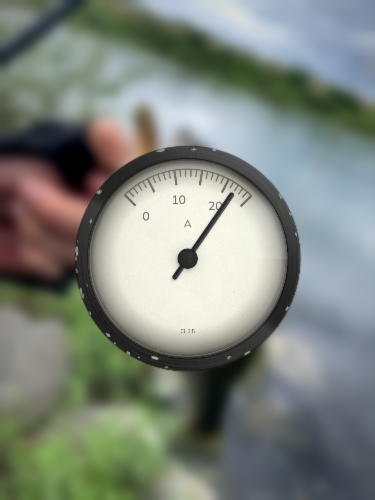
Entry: 22 A
